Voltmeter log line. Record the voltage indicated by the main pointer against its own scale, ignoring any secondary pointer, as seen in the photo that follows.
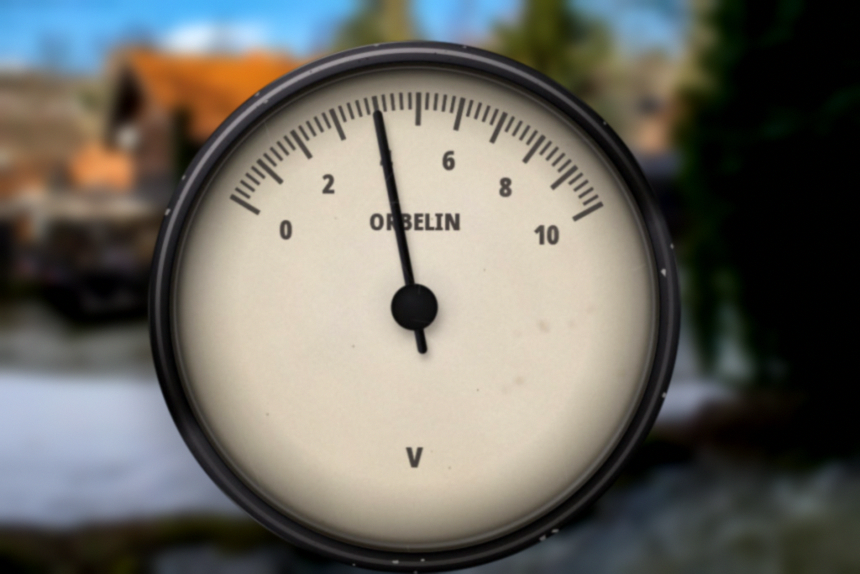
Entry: 4 V
